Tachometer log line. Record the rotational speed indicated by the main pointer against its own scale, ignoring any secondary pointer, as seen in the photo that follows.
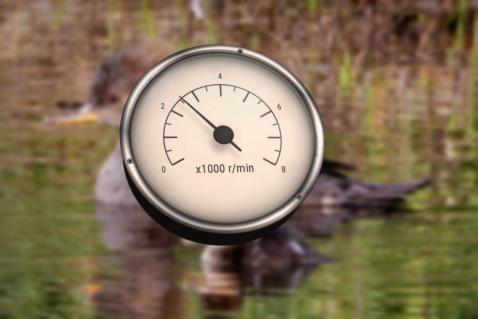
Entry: 2500 rpm
